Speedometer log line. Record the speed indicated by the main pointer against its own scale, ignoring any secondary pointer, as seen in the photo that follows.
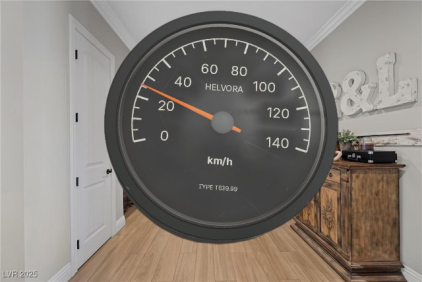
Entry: 25 km/h
